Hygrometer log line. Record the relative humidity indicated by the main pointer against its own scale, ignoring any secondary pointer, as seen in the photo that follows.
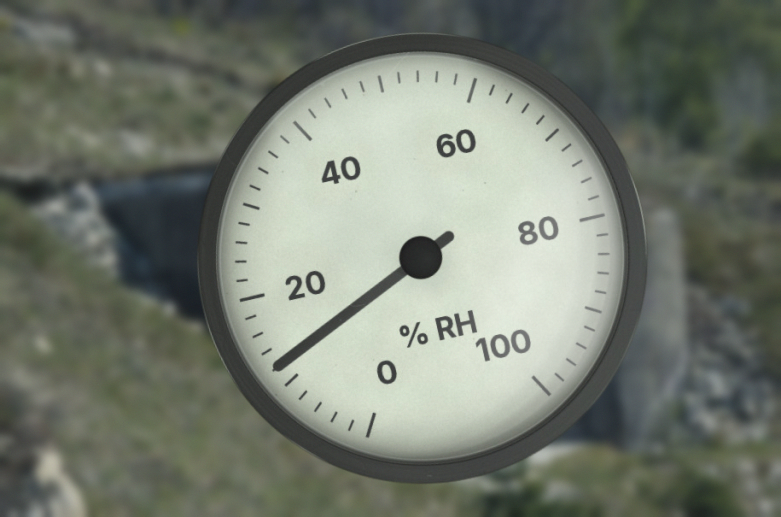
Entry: 12 %
